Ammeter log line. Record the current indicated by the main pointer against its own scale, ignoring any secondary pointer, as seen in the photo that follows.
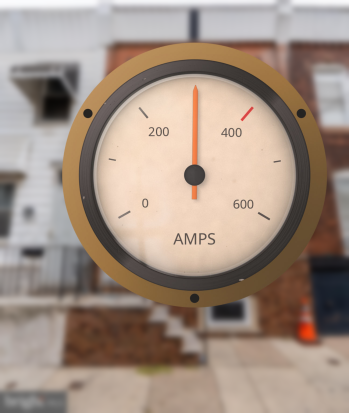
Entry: 300 A
